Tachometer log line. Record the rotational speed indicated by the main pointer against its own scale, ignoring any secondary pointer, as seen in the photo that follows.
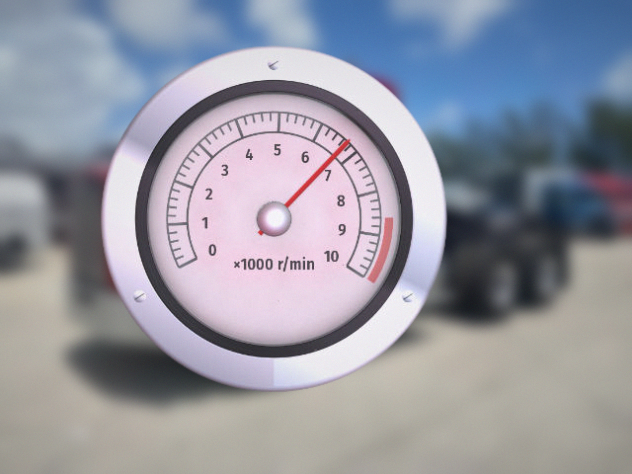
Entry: 6700 rpm
